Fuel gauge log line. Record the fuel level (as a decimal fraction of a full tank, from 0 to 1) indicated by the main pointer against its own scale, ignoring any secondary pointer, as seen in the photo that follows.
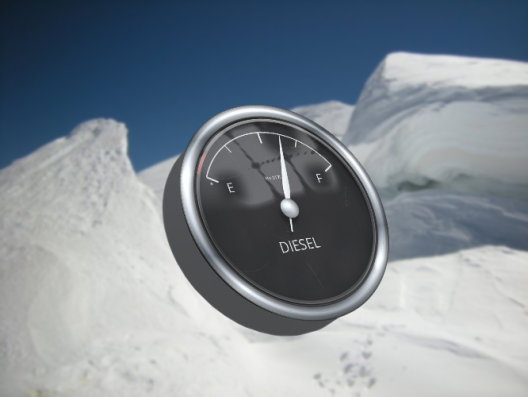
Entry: 0.625
